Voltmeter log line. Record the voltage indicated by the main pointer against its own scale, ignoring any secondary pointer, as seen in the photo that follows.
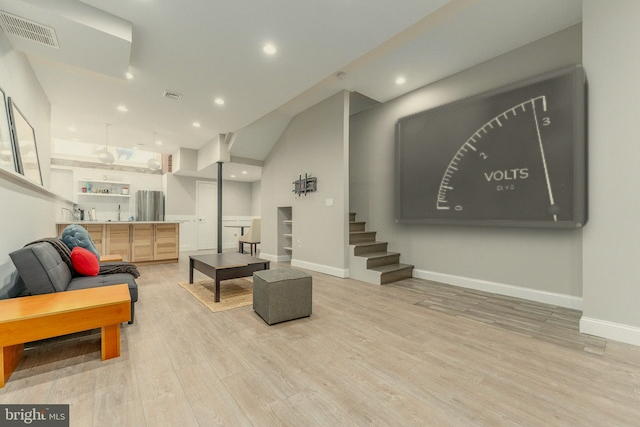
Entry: 2.9 V
